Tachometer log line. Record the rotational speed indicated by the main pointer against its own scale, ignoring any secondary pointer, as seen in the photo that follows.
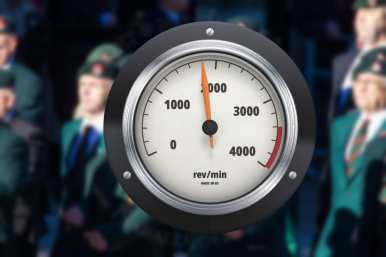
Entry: 1800 rpm
